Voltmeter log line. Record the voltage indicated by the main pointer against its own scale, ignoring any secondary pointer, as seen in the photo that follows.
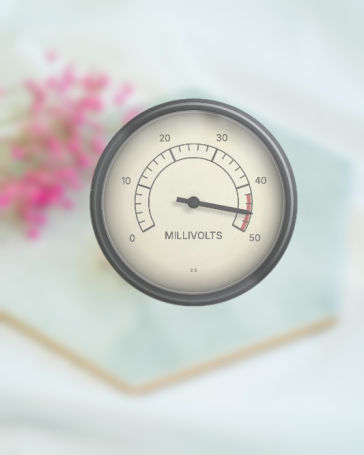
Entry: 46 mV
